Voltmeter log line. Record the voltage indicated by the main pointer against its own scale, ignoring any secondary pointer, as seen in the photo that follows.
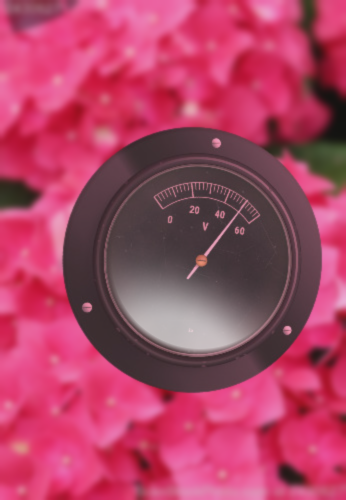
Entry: 50 V
